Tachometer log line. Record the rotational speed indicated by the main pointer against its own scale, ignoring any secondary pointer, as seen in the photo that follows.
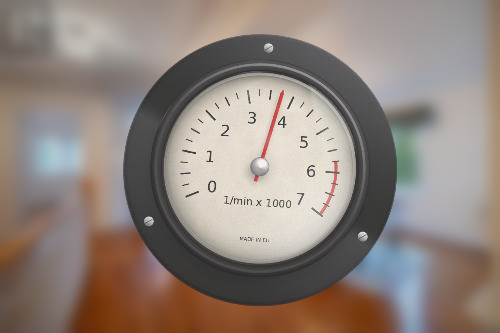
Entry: 3750 rpm
